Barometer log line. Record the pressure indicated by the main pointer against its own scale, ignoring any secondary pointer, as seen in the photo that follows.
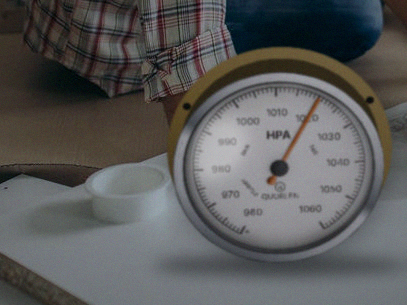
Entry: 1020 hPa
